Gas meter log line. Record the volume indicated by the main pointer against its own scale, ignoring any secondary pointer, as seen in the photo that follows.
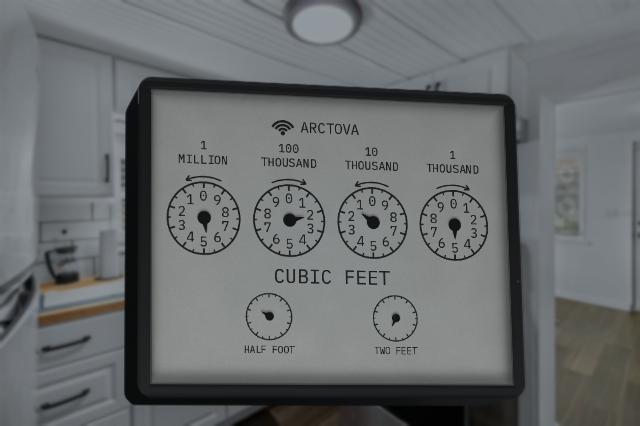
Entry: 521500 ft³
